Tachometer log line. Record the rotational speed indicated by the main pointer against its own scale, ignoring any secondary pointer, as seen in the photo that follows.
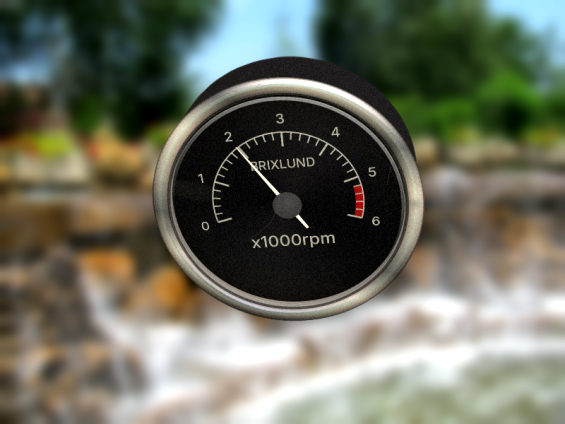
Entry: 2000 rpm
